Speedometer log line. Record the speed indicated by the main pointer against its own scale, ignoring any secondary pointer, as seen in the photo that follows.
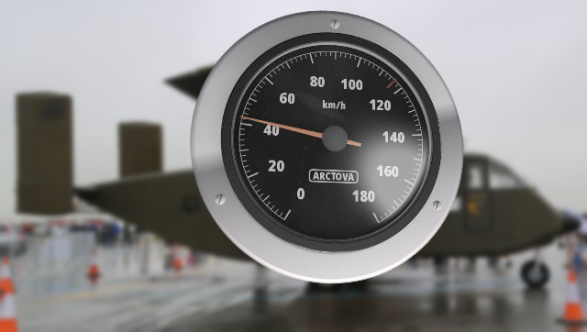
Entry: 42 km/h
